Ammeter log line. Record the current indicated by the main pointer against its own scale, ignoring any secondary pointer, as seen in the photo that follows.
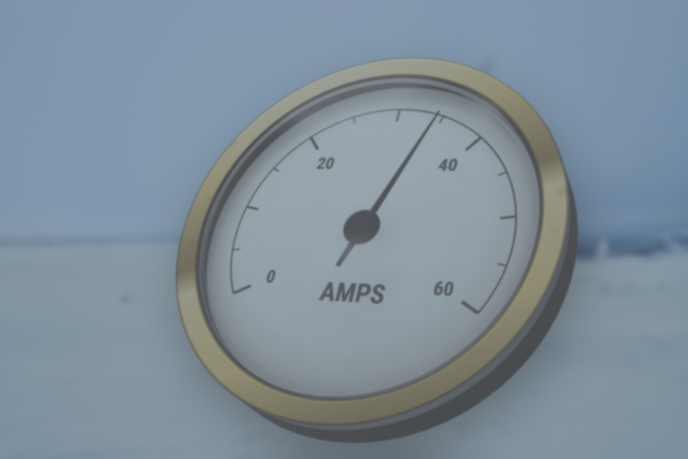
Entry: 35 A
